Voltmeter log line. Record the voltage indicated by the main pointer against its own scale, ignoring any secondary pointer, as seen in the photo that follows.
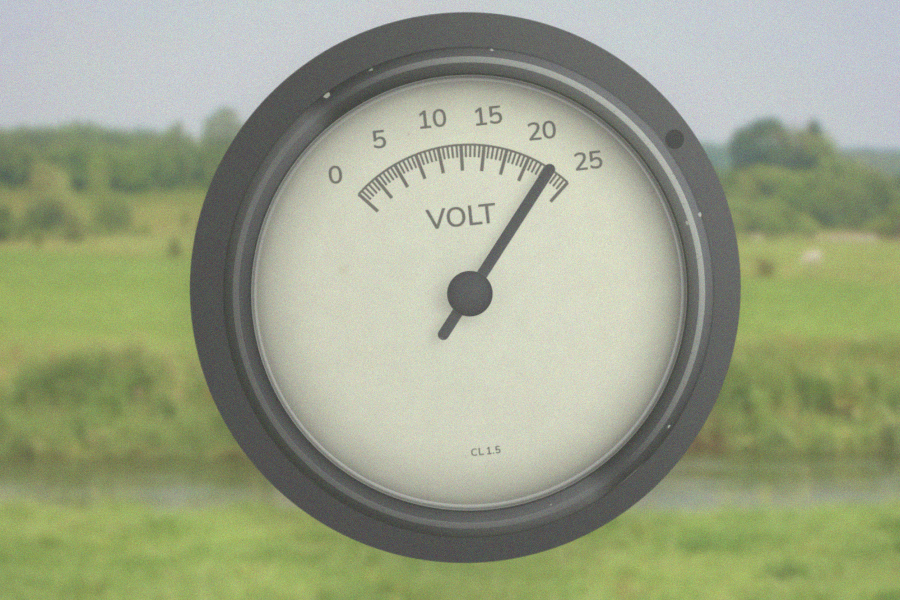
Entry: 22.5 V
